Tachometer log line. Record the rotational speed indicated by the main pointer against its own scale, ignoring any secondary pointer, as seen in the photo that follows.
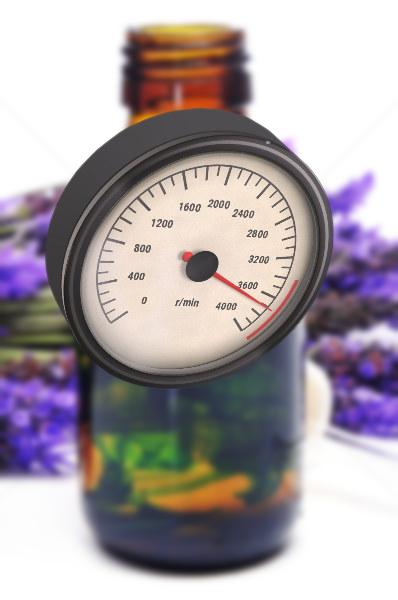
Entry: 3700 rpm
